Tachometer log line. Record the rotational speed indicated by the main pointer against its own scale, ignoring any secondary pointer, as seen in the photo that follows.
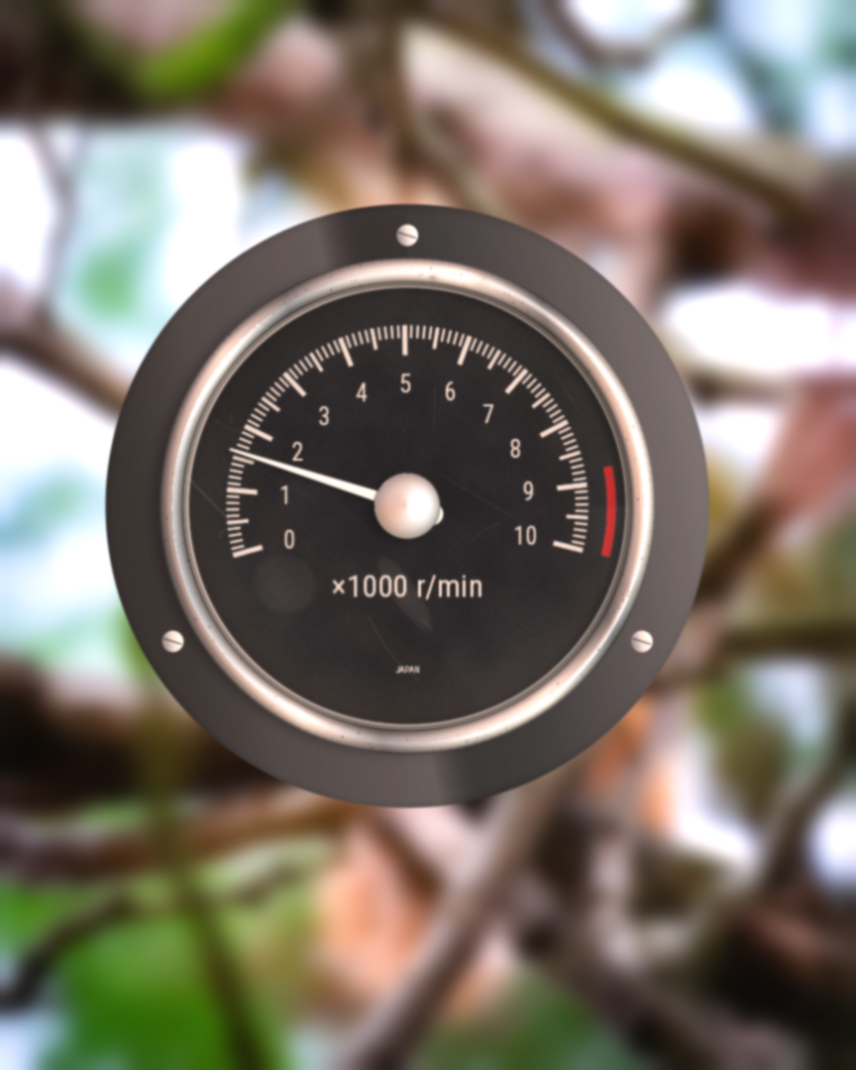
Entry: 1600 rpm
